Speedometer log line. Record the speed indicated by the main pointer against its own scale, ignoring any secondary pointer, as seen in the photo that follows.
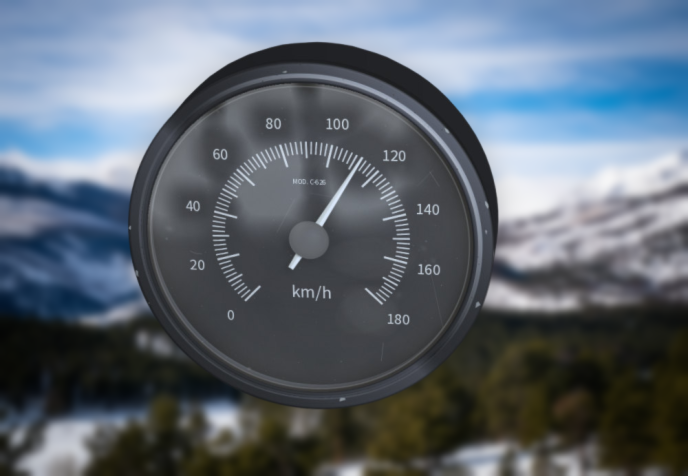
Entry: 112 km/h
